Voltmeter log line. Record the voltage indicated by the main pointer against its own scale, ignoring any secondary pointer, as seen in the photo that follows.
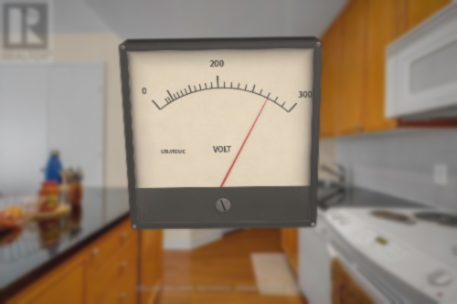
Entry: 270 V
